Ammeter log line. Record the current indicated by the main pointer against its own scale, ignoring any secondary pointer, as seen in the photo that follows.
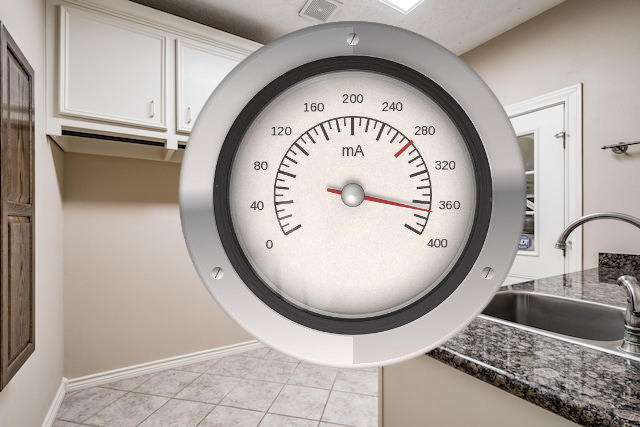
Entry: 370 mA
